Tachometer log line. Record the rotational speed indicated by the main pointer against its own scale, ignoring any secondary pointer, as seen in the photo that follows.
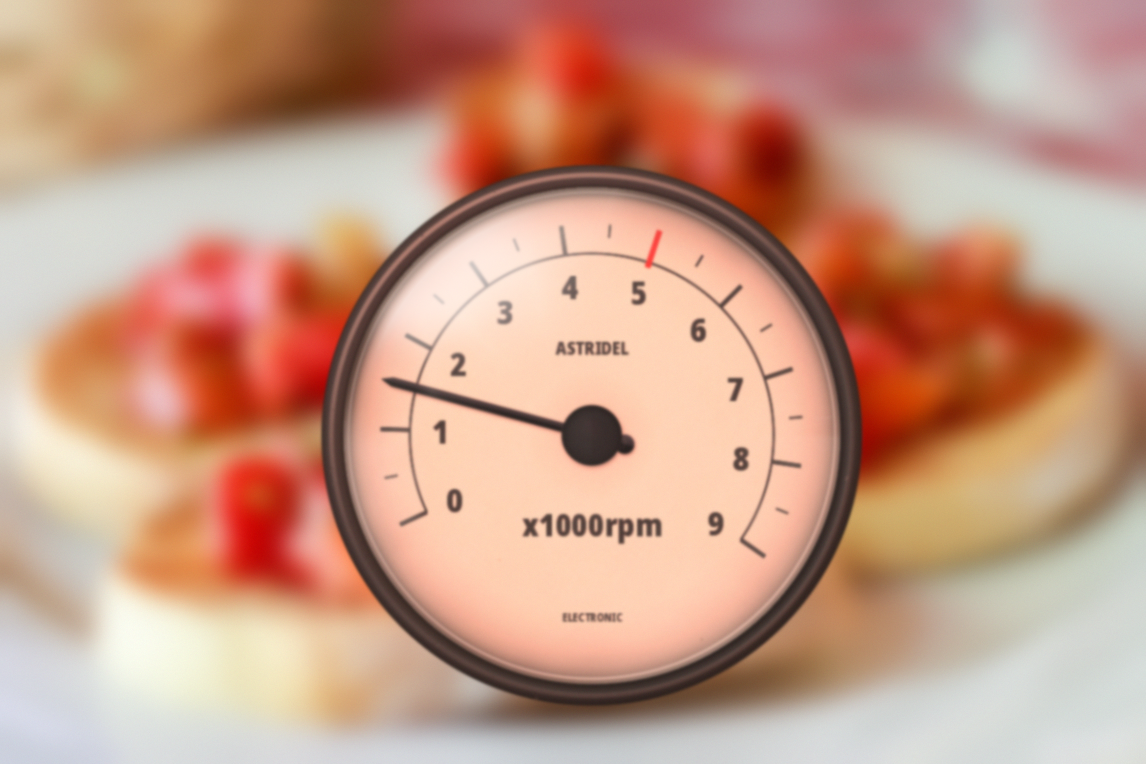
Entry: 1500 rpm
